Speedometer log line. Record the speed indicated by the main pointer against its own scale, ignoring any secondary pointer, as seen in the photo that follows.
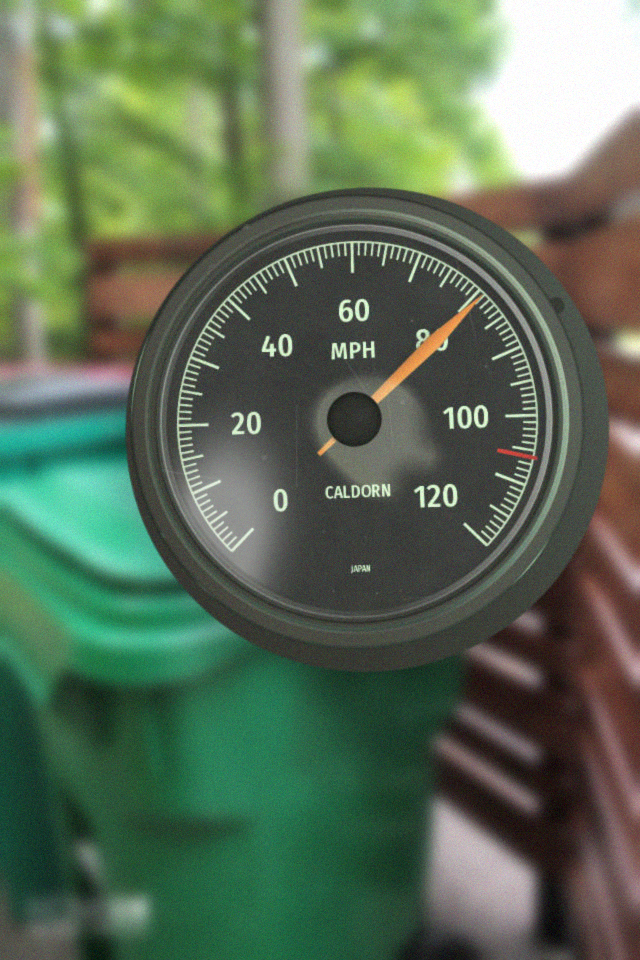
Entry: 81 mph
